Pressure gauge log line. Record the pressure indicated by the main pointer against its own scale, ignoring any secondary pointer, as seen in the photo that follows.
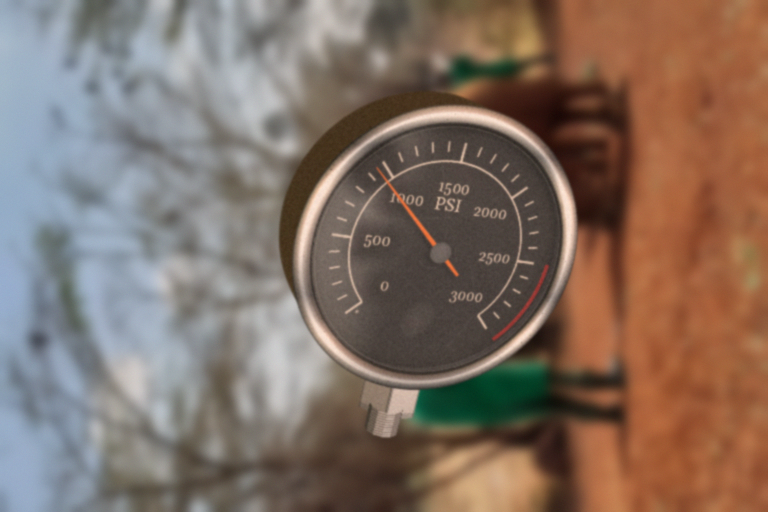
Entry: 950 psi
